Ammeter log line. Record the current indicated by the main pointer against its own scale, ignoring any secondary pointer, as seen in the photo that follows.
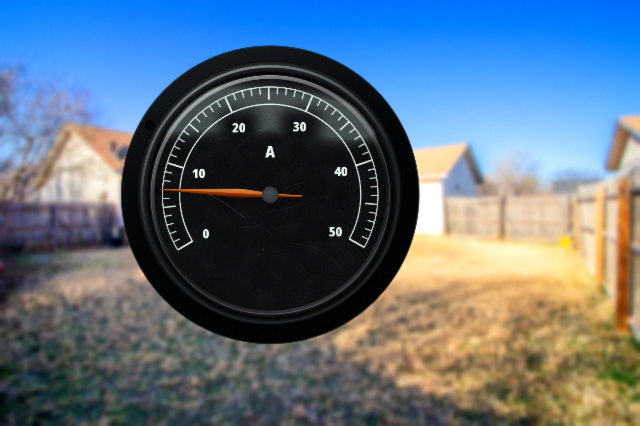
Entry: 7 A
